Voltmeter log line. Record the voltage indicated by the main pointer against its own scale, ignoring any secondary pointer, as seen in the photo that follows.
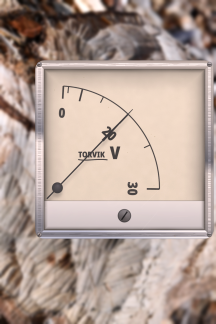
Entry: 20 V
